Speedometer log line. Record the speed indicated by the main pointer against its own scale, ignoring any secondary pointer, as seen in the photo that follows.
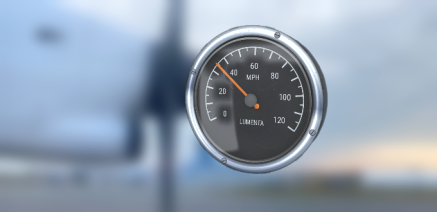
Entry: 35 mph
